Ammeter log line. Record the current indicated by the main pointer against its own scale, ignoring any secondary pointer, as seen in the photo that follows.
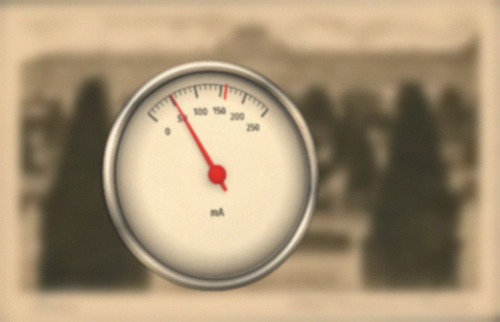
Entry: 50 mA
